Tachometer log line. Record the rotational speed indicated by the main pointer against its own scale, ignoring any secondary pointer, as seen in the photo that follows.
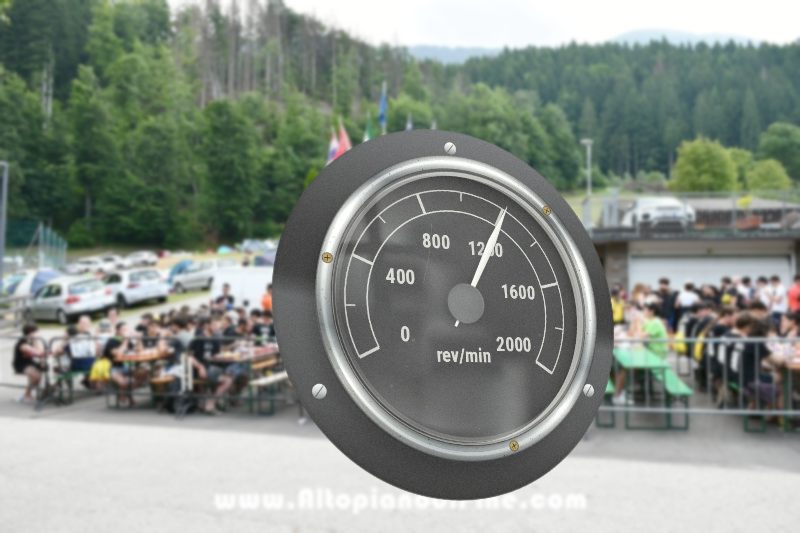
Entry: 1200 rpm
